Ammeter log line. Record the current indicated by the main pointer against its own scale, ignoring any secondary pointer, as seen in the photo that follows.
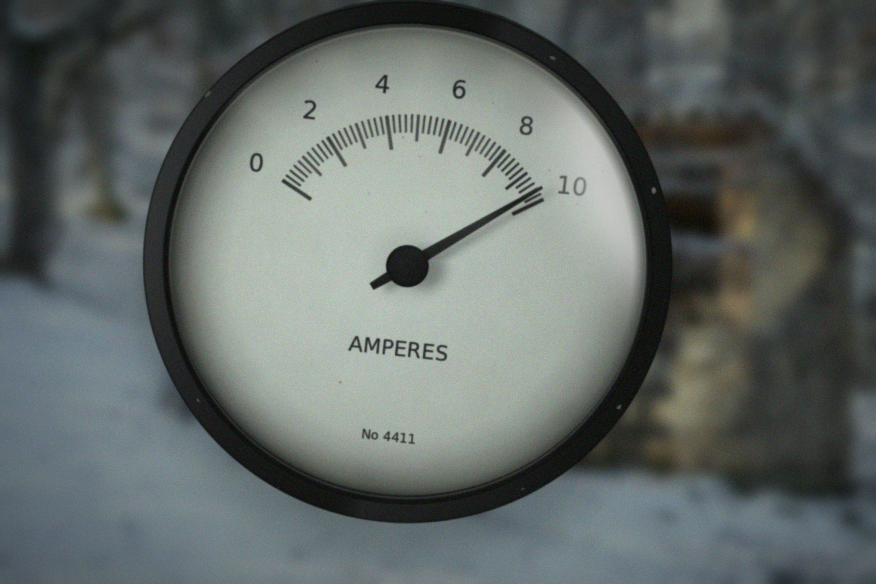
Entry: 9.6 A
